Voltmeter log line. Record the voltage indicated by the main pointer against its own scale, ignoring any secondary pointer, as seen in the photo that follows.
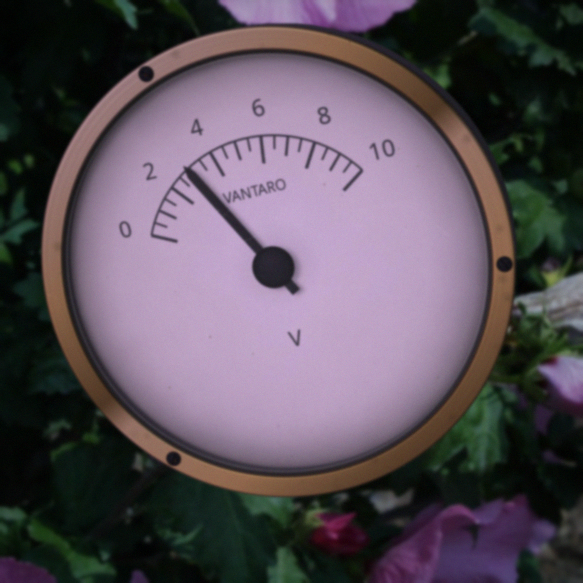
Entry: 3 V
